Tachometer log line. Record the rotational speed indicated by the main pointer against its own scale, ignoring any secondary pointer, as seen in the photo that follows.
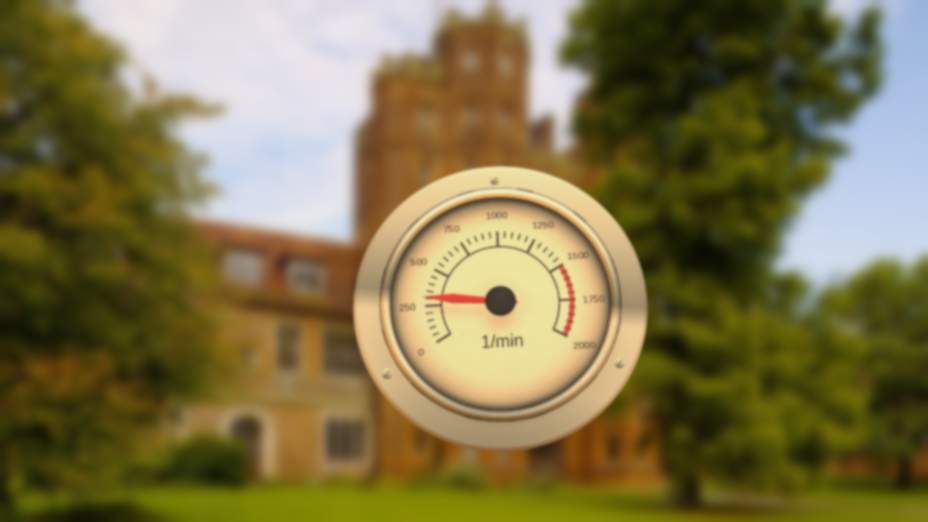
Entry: 300 rpm
